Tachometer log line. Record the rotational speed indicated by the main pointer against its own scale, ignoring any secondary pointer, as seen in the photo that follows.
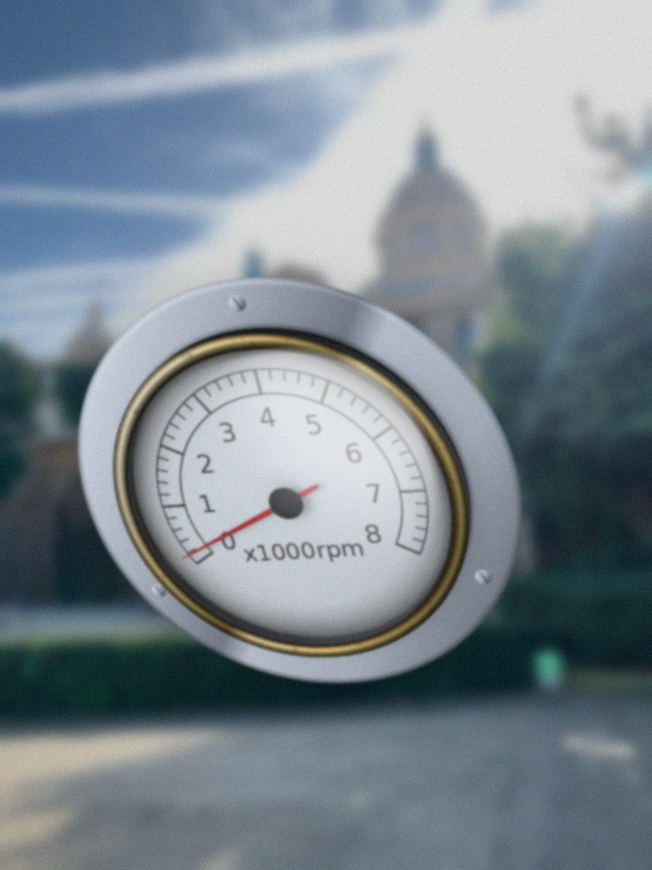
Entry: 200 rpm
